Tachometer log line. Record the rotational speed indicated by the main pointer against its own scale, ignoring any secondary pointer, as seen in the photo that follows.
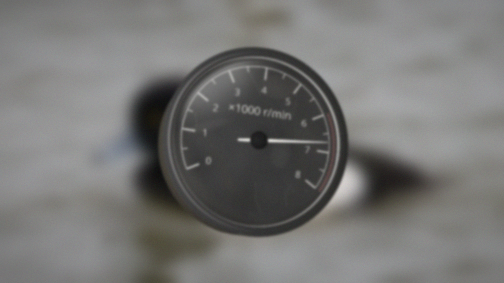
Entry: 6750 rpm
